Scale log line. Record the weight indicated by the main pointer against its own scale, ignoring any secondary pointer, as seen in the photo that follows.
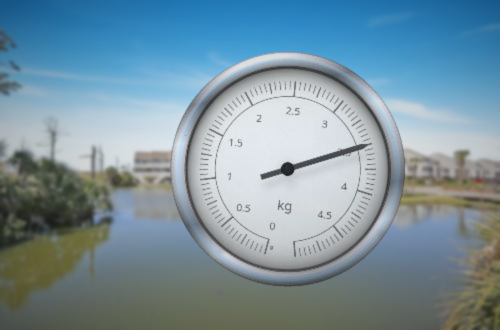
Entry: 3.5 kg
